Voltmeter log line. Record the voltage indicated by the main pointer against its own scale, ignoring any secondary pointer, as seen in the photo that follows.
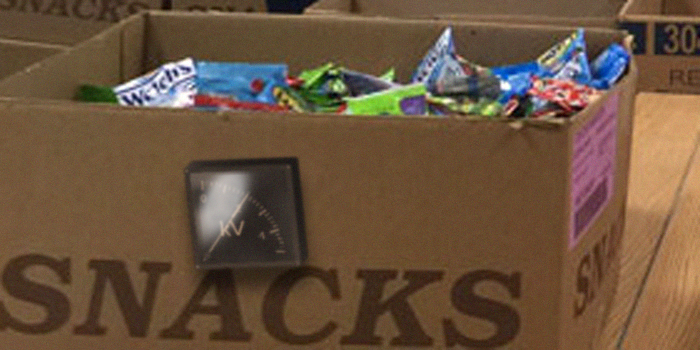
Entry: 2 kV
